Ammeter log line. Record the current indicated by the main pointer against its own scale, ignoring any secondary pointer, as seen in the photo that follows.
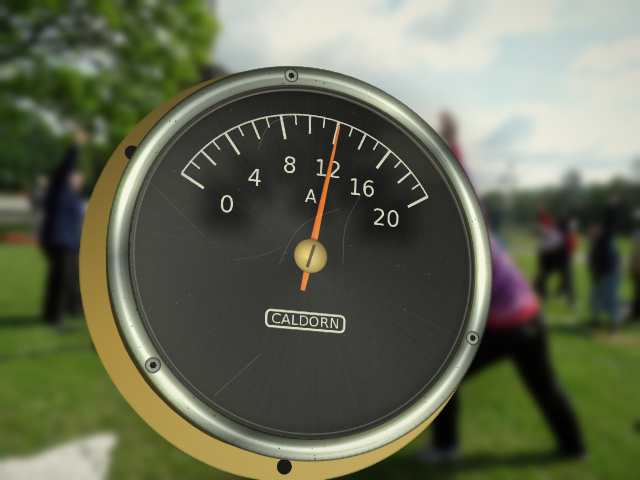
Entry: 12 A
